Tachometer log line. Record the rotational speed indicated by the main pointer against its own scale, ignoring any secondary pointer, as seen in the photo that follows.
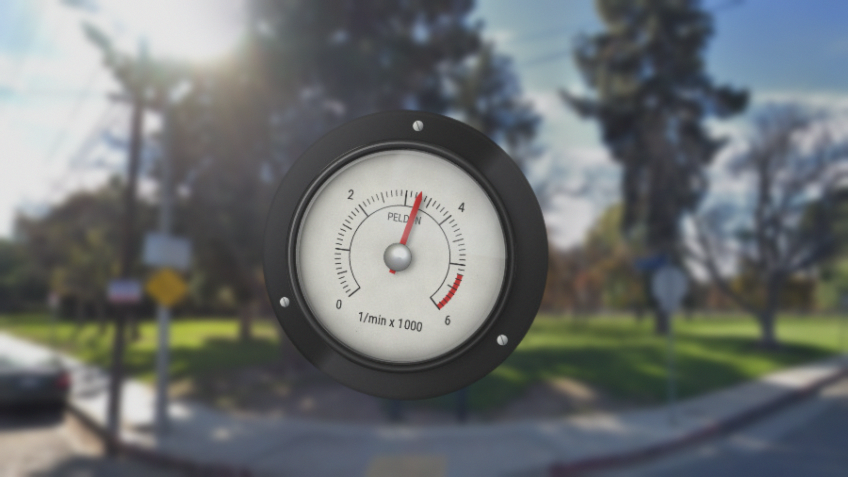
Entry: 3300 rpm
